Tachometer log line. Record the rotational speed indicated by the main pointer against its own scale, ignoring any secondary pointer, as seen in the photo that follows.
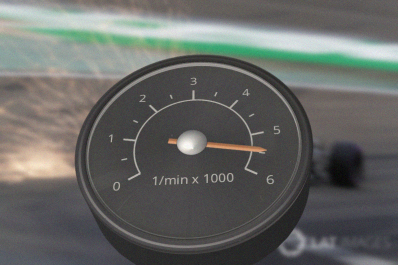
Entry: 5500 rpm
